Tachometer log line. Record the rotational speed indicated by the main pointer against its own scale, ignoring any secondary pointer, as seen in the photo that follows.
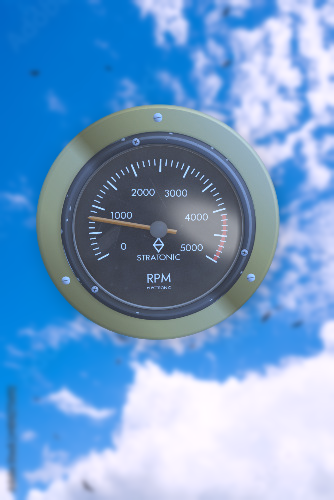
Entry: 800 rpm
